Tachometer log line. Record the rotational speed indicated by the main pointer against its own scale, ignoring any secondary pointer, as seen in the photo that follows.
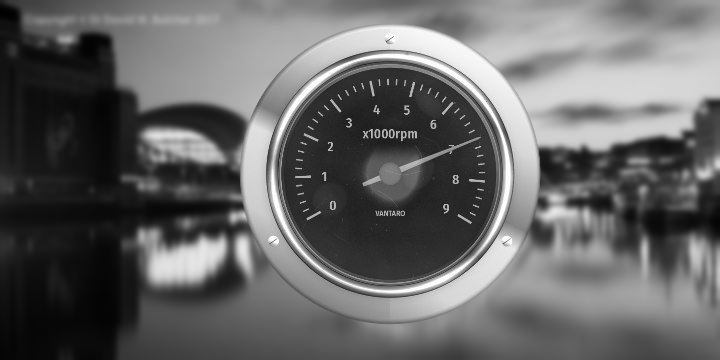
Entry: 7000 rpm
